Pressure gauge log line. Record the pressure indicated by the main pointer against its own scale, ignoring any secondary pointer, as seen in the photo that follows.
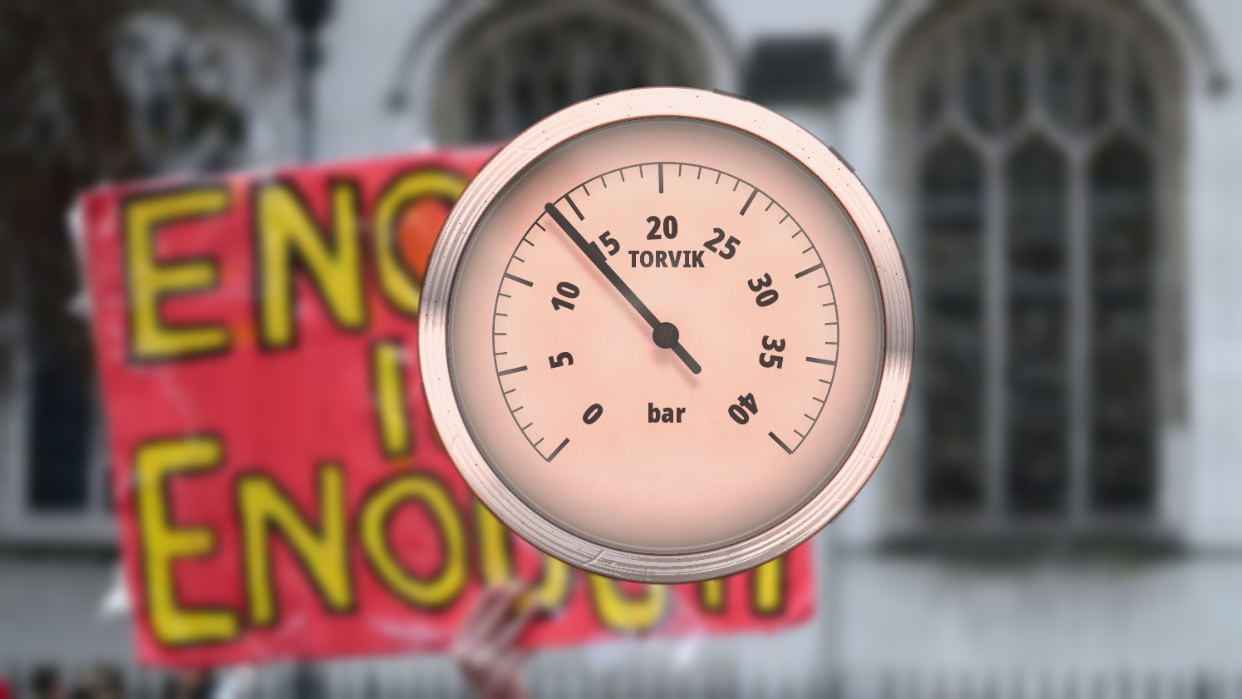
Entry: 14 bar
